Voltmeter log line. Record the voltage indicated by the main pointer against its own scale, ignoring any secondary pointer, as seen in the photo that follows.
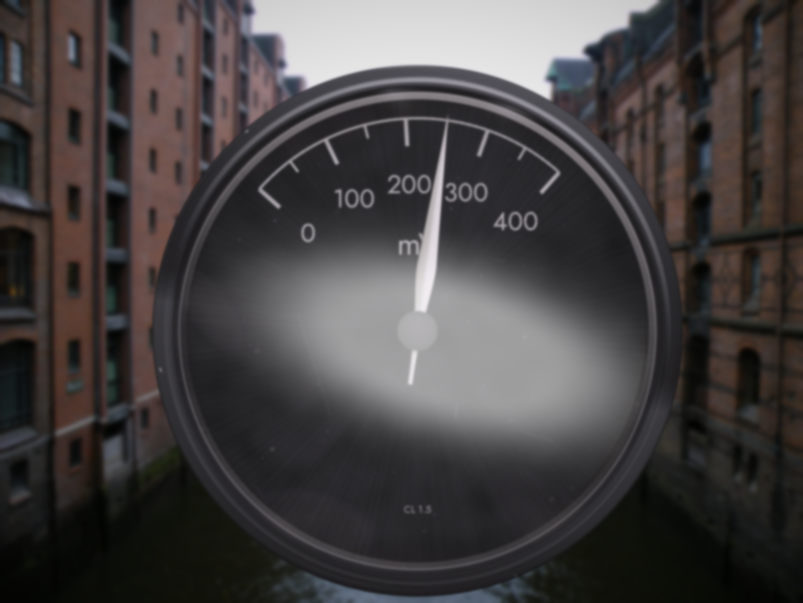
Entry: 250 mV
